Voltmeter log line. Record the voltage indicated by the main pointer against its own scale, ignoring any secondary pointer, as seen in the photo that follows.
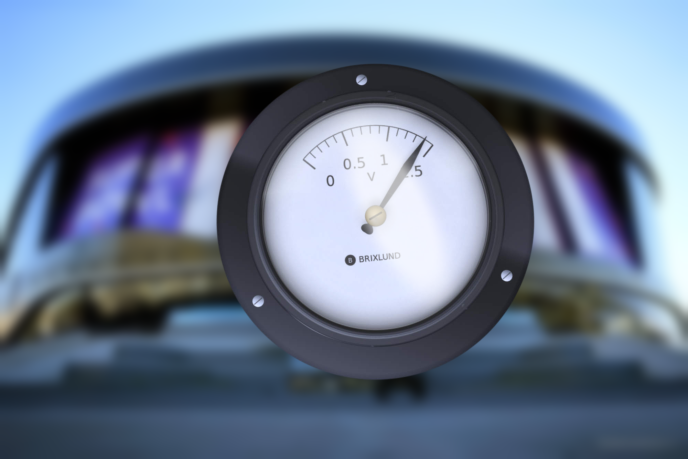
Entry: 1.4 V
